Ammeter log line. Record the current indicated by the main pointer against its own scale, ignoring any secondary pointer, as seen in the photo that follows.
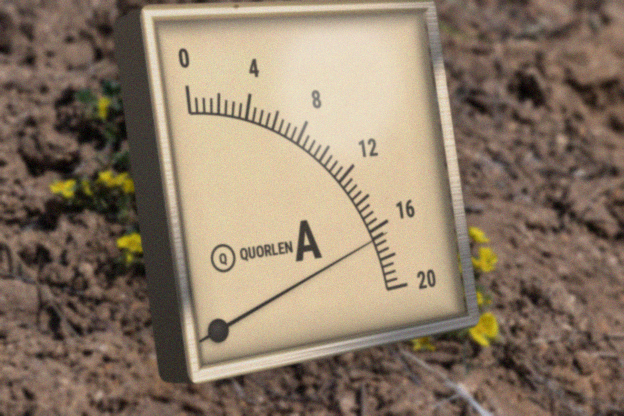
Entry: 16.5 A
